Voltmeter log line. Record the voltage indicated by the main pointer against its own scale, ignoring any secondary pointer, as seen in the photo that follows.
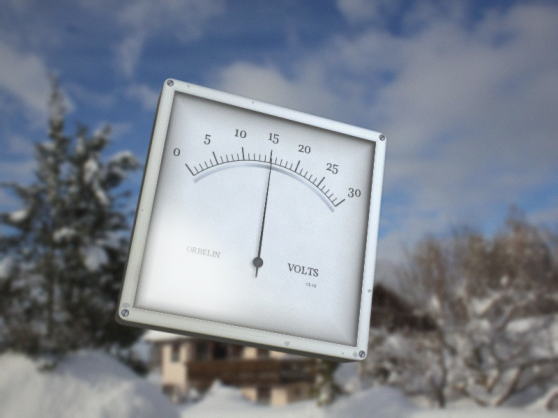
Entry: 15 V
